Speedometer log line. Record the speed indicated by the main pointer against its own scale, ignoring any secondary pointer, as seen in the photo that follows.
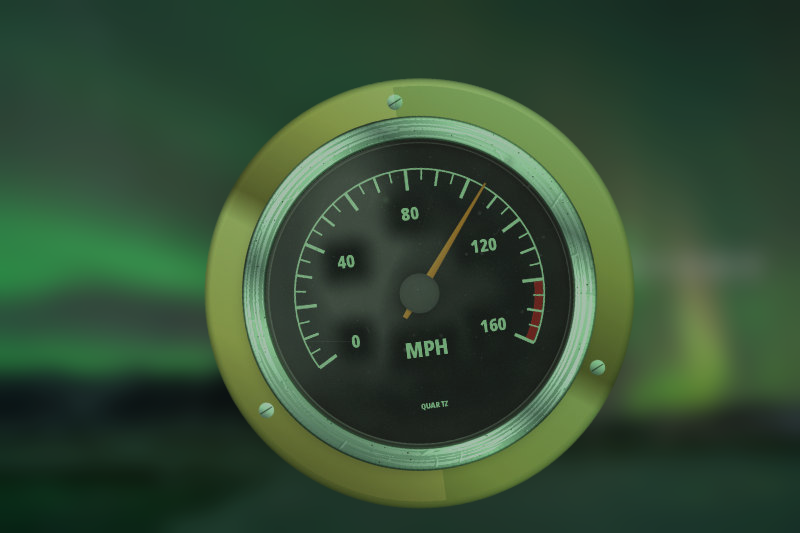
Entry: 105 mph
